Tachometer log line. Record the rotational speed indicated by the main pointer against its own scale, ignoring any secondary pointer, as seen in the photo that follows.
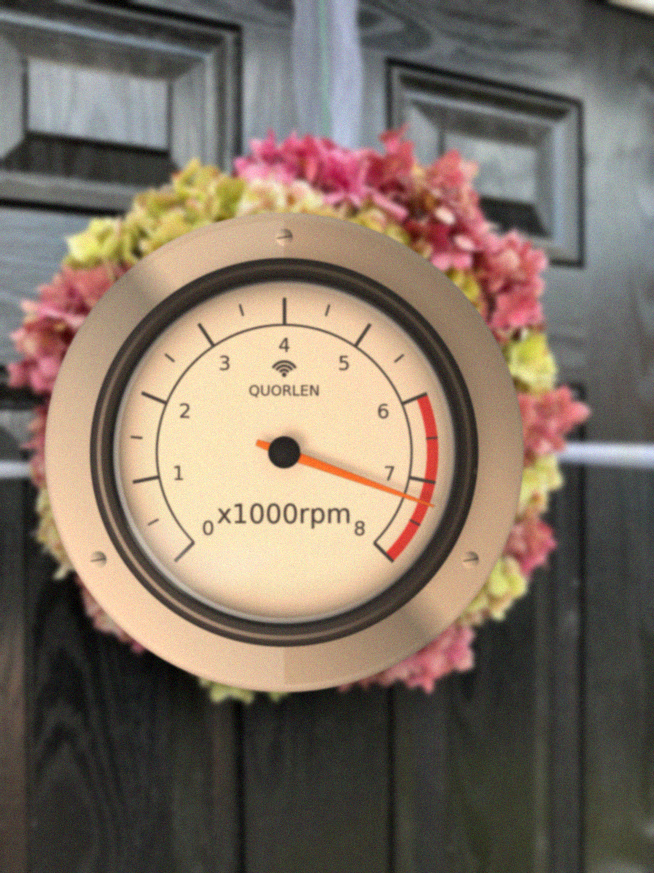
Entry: 7250 rpm
